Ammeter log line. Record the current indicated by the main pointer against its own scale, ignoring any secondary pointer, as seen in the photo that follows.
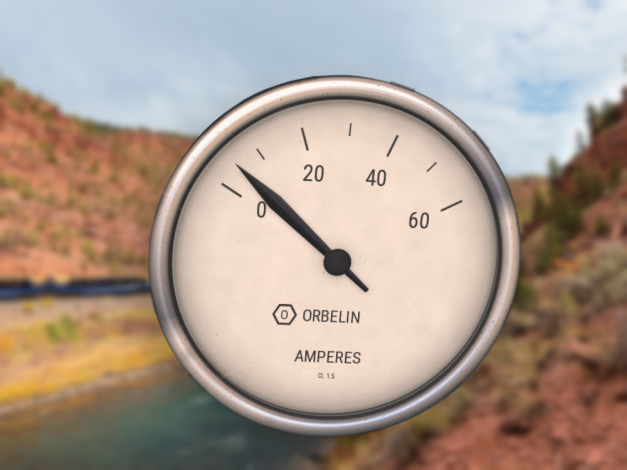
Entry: 5 A
